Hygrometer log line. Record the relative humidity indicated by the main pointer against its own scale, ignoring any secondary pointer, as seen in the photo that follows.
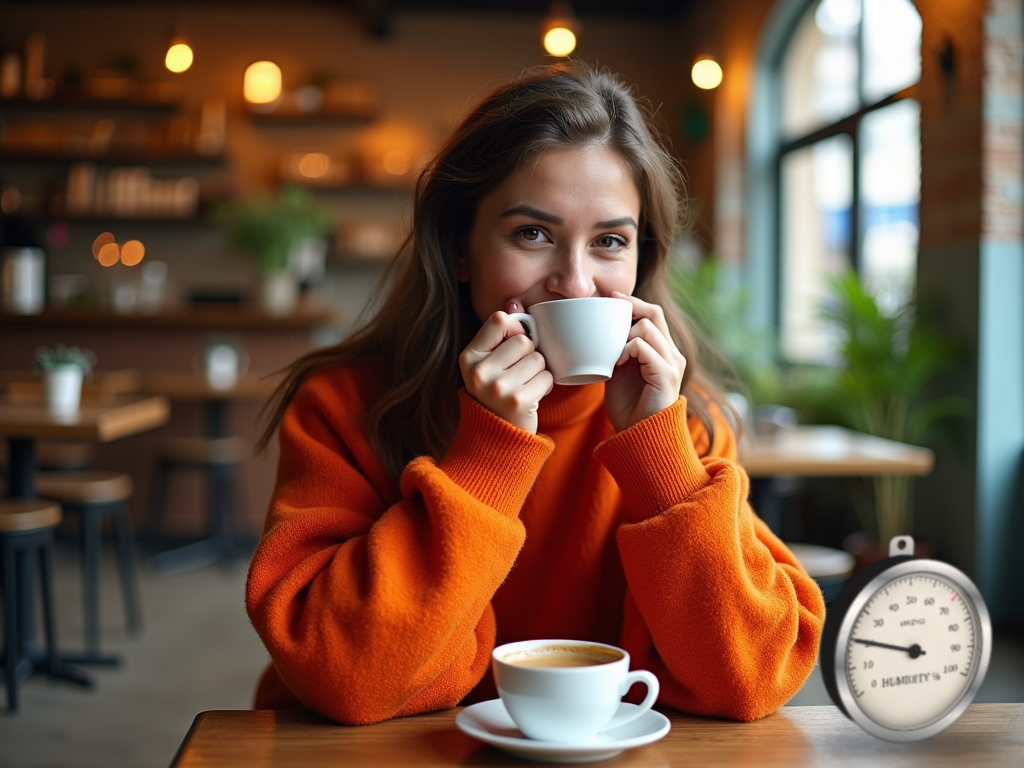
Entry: 20 %
